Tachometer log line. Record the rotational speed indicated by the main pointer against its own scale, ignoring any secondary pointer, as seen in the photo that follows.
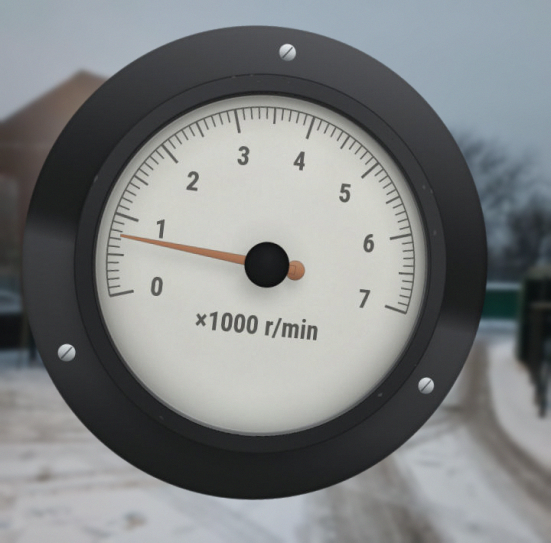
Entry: 750 rpm
